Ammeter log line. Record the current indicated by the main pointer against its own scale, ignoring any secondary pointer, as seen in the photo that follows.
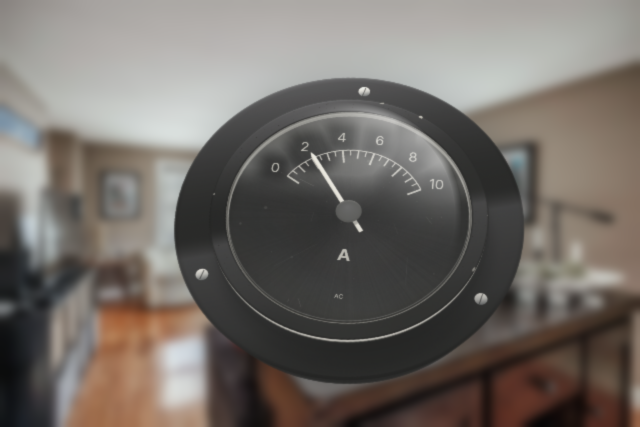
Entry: 2 A
